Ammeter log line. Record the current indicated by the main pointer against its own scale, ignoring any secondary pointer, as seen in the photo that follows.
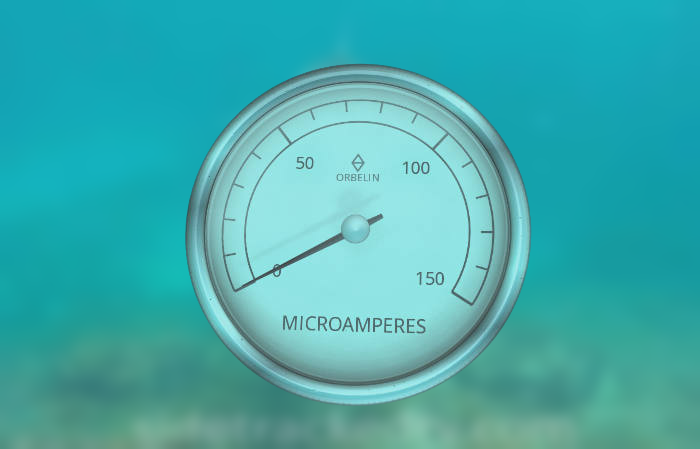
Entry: 0 µA
